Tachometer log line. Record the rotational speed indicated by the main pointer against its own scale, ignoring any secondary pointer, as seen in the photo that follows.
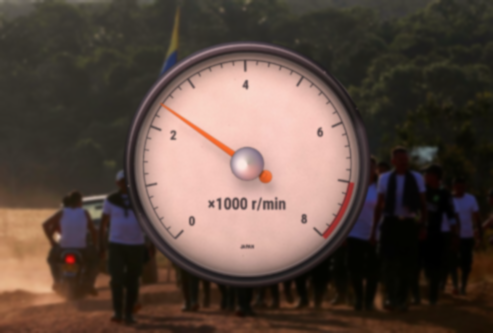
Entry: 2400 rpm
